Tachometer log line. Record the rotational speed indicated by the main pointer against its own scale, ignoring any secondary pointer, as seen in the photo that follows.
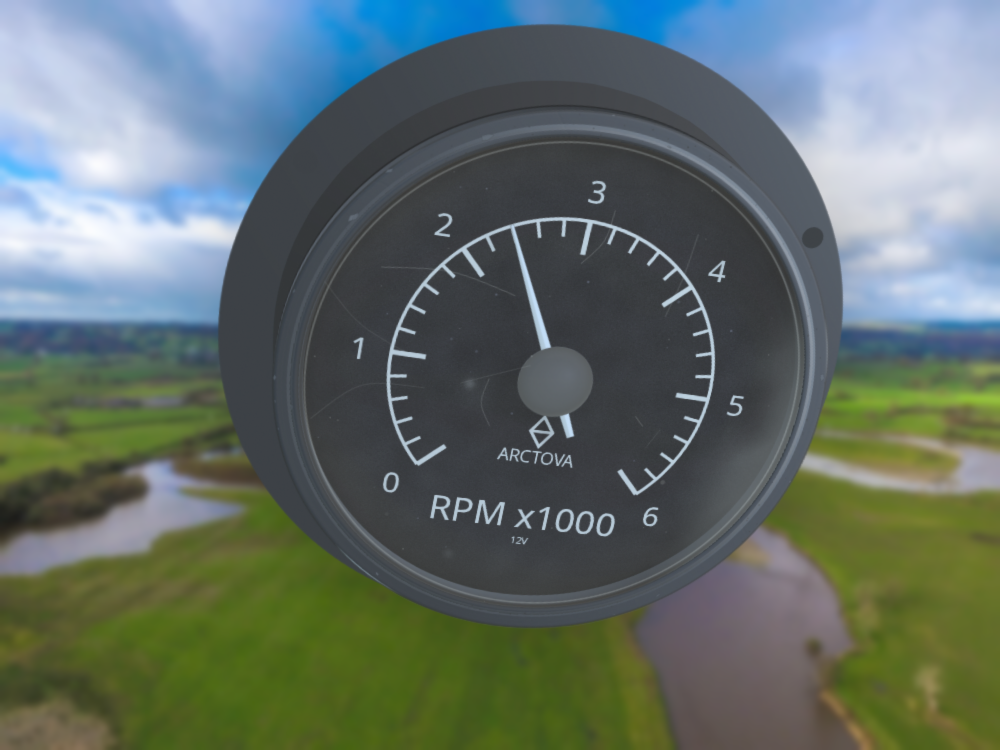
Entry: 2400 rpm
